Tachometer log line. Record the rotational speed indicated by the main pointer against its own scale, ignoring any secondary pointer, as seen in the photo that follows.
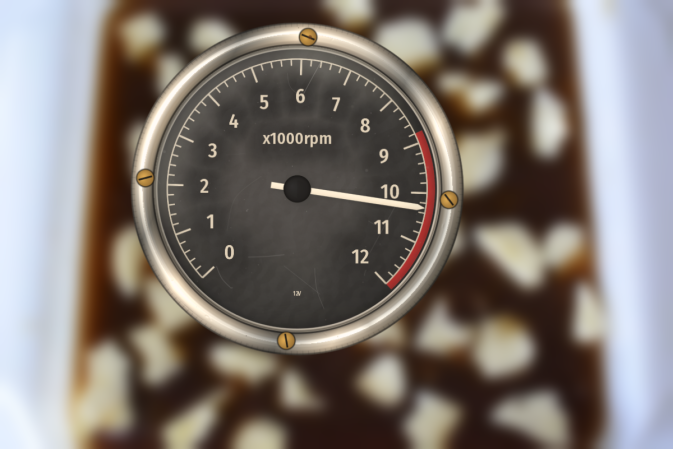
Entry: 10300 rpm
